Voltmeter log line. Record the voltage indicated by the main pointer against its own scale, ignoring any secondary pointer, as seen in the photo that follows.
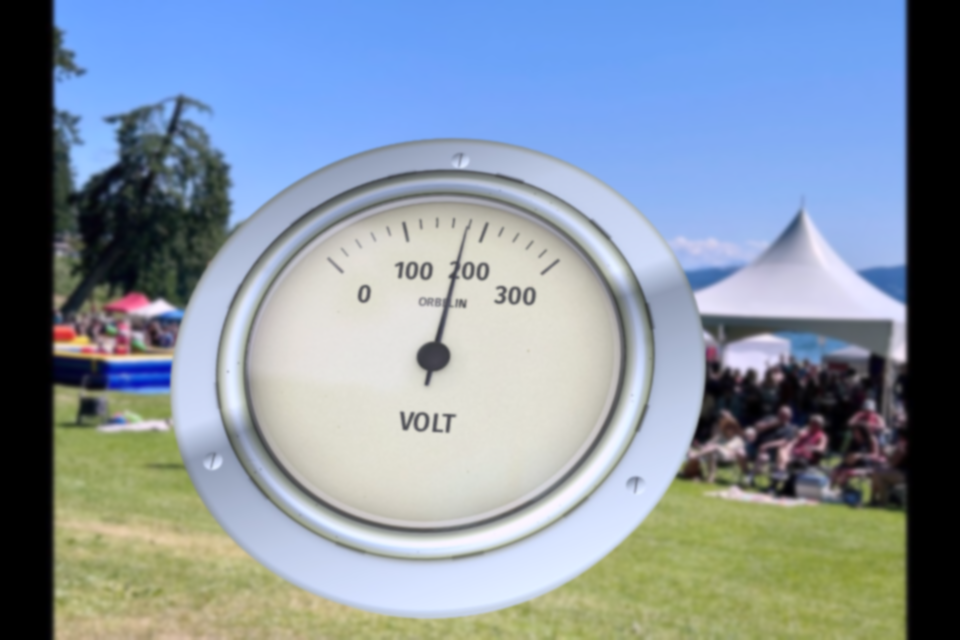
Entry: 180 V
